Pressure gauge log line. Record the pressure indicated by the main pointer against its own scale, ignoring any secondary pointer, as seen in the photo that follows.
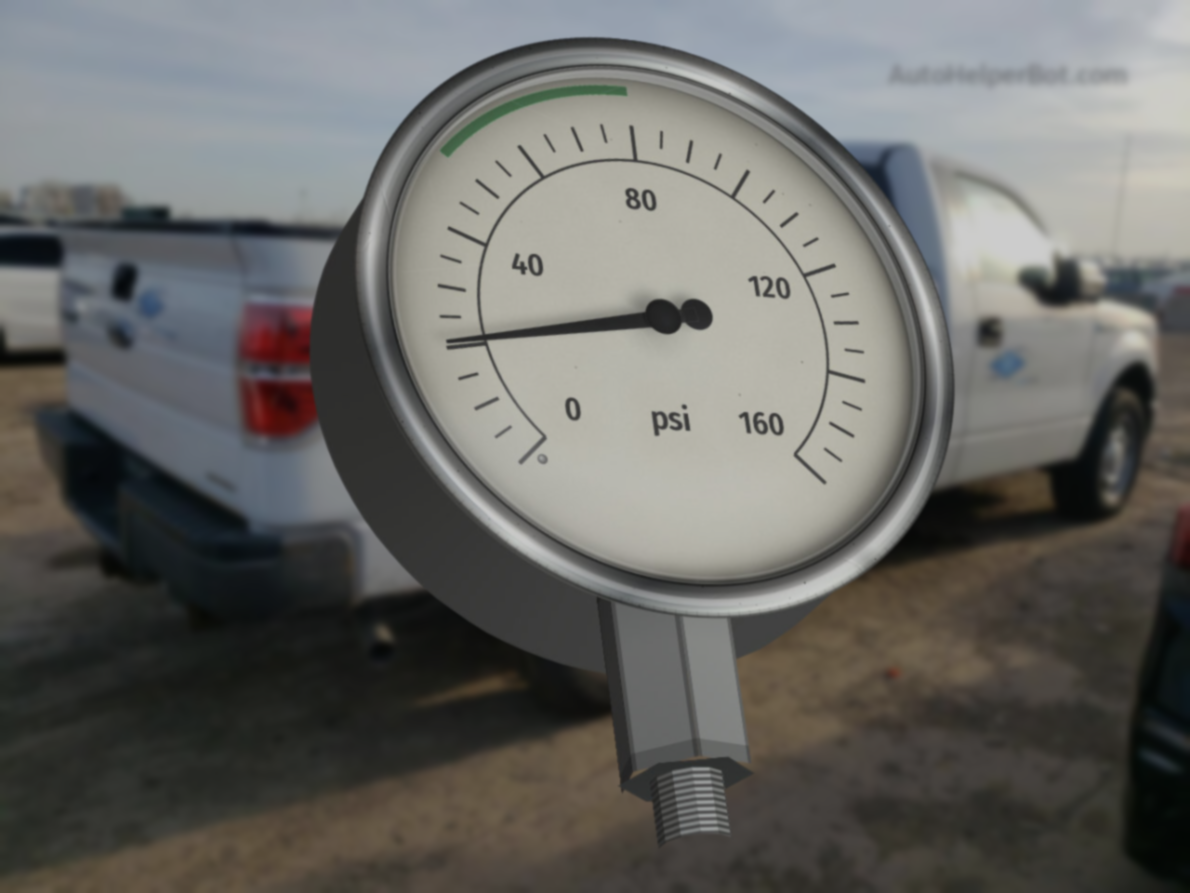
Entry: 20 psi
